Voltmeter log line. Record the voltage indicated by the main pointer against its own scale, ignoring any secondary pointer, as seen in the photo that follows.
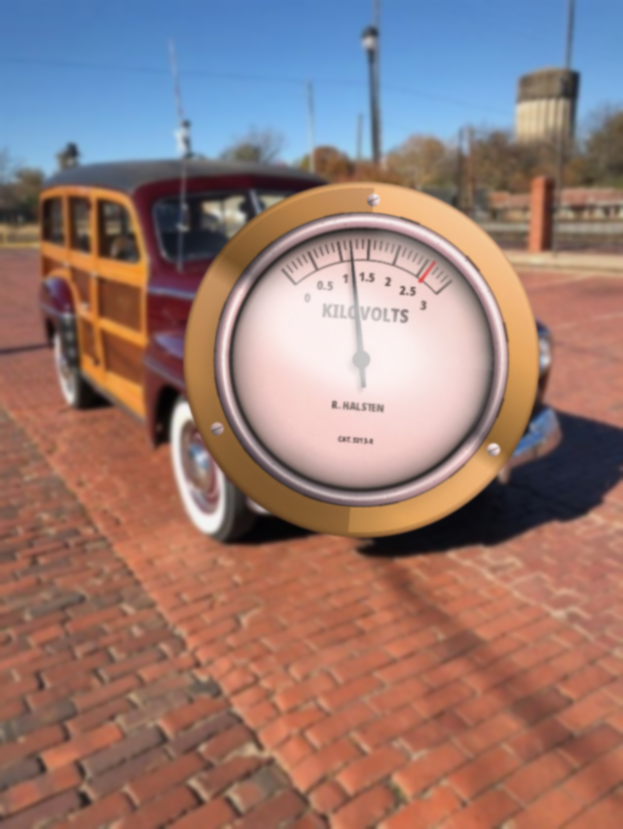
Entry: 1.2 kV
